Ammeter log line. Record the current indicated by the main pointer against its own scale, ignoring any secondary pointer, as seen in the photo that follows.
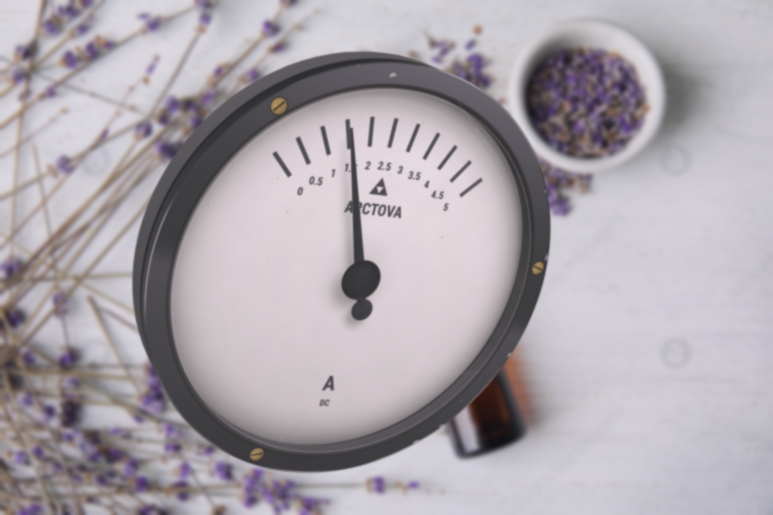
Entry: 1.5 A
